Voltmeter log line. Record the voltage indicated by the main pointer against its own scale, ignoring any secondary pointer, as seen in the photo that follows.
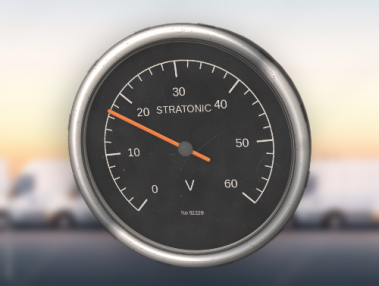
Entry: 17 V
